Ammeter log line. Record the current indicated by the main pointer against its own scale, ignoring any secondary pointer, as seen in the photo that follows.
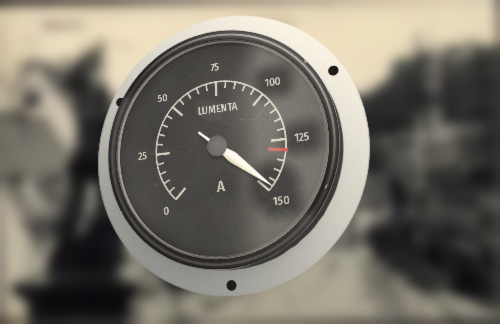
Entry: 147.5 A
